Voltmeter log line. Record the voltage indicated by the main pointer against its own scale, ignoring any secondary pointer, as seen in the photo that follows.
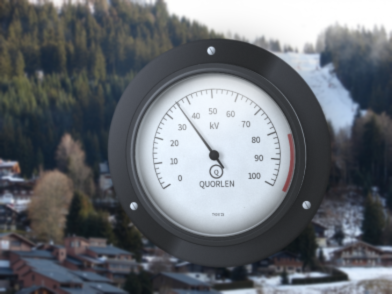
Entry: 36 kV
